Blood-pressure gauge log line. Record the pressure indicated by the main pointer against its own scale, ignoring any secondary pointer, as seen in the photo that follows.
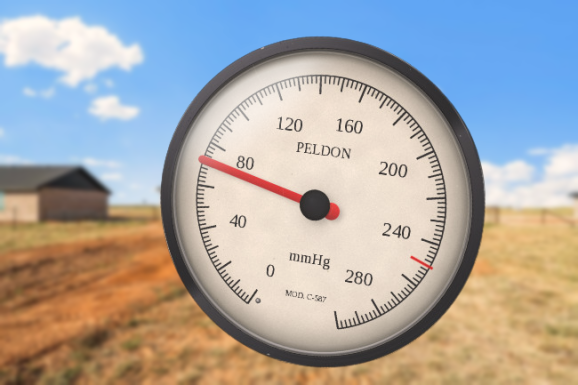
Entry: 72 mmHg
